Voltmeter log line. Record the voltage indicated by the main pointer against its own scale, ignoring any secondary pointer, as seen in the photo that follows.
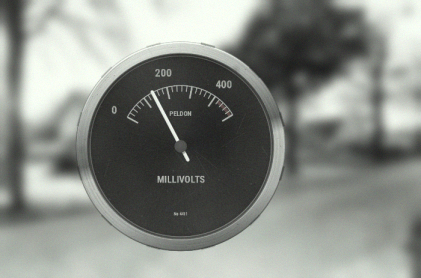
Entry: 140 mV
